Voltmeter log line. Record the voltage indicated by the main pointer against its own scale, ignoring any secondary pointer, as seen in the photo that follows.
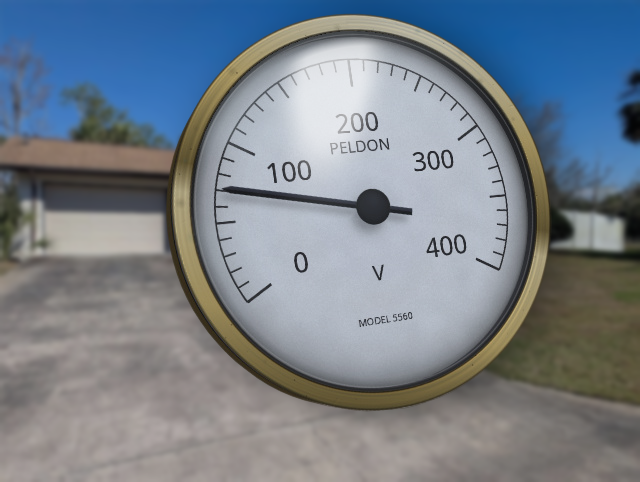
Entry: 70 V
